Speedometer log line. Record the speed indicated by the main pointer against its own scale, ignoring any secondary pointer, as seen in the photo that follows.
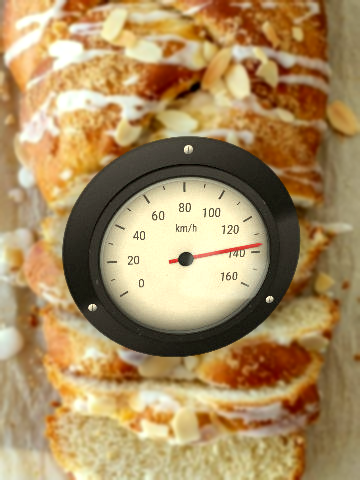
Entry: 135 km/h
